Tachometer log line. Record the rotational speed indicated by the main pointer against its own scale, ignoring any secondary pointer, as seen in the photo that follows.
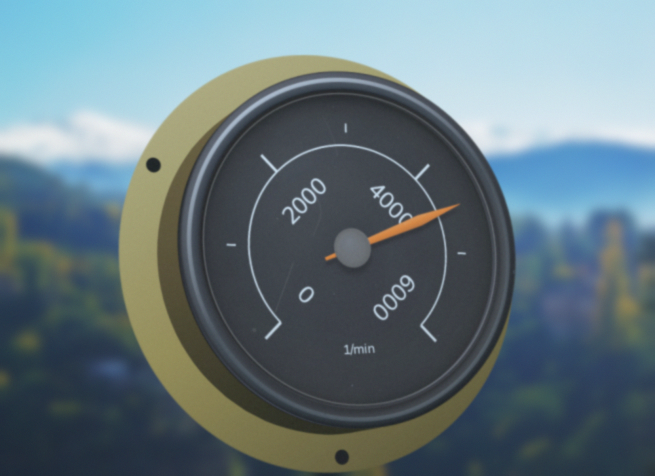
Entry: 4500 rpm
